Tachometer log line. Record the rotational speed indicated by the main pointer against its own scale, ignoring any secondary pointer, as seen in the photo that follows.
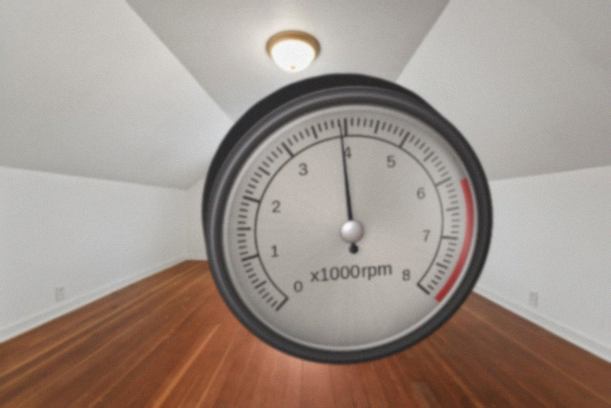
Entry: 3900 rpm
